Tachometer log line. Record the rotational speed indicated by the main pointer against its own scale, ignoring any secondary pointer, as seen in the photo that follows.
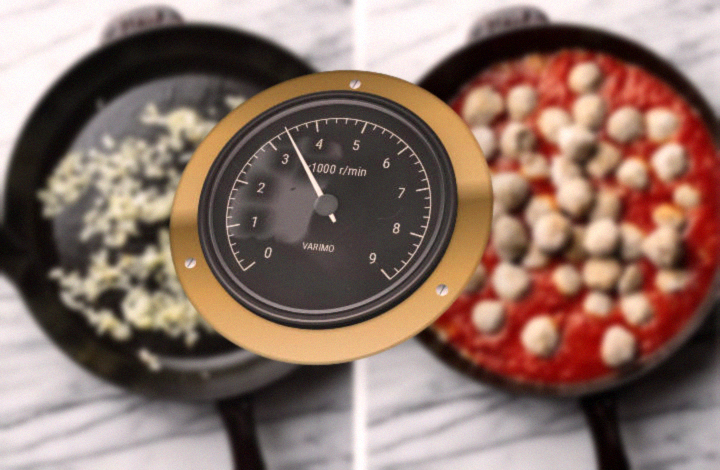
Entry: 3400 rpm
